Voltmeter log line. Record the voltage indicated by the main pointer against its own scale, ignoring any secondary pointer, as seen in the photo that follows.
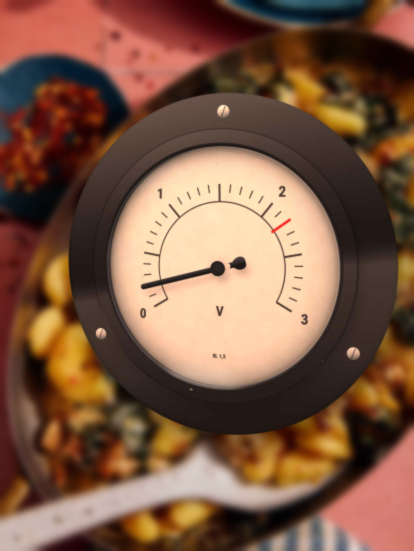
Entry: 0.2 V
